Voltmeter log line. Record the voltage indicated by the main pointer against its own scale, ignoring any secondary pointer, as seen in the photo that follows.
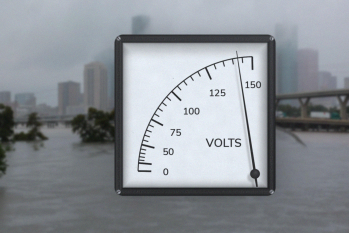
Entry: 142.5 V
